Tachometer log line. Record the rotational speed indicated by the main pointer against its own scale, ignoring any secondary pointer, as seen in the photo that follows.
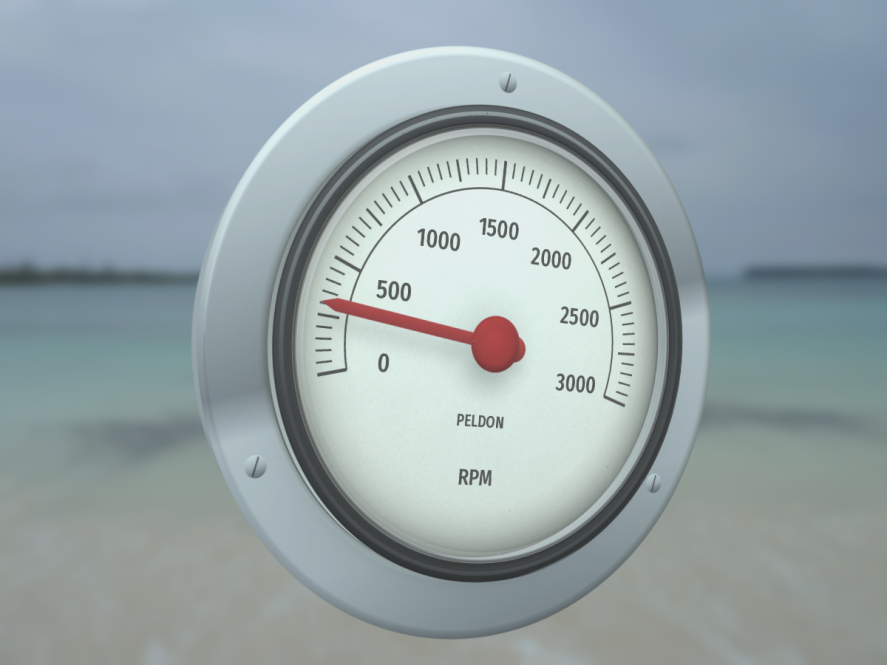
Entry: 300 rpm
